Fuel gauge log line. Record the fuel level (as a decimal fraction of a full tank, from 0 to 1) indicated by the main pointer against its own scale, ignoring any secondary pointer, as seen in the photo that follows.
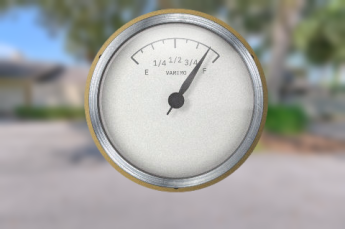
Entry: 0.875
